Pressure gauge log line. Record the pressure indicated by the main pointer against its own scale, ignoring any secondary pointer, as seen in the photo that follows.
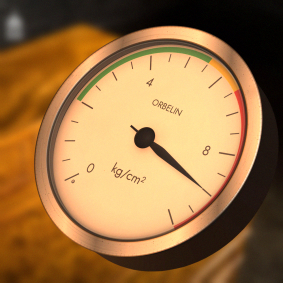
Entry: 9 kg/cm²
